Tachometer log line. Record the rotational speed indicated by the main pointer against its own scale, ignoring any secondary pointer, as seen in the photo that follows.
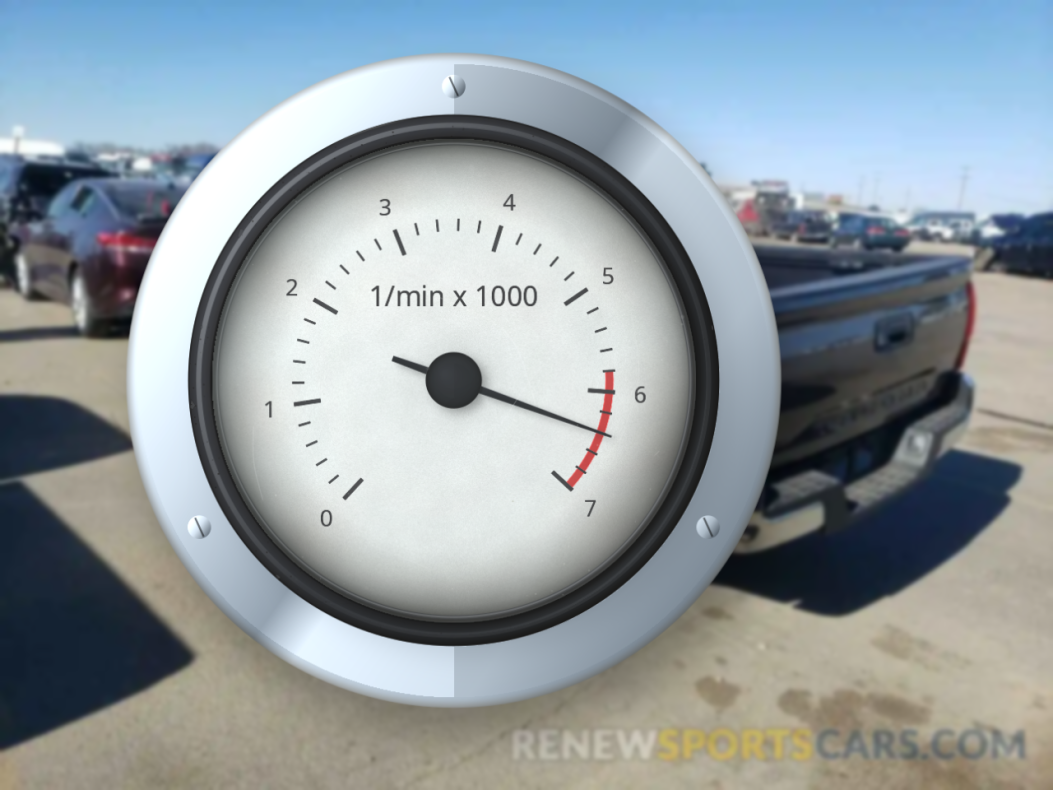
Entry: 6400 rpm
